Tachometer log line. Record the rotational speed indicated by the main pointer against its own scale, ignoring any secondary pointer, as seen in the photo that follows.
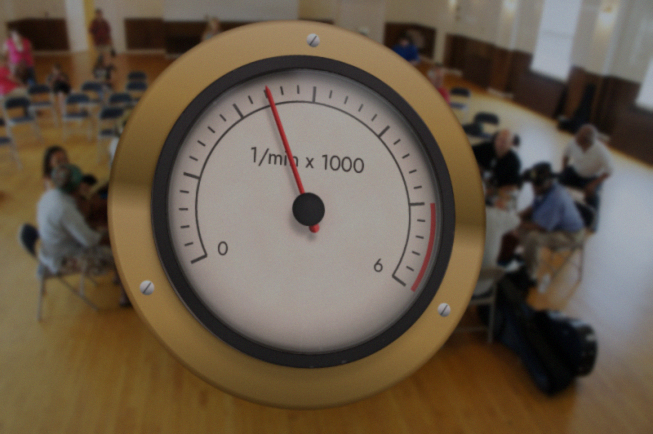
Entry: 2400 rpm
